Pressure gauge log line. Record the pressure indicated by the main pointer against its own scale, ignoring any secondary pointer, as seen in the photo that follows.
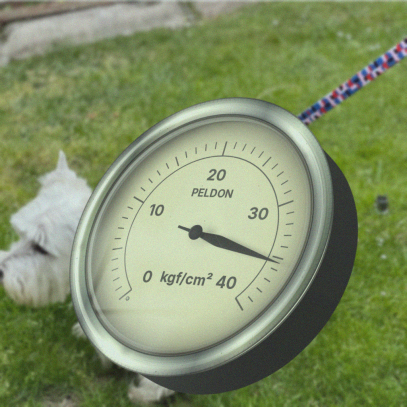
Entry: 35.5 kg/cm²
